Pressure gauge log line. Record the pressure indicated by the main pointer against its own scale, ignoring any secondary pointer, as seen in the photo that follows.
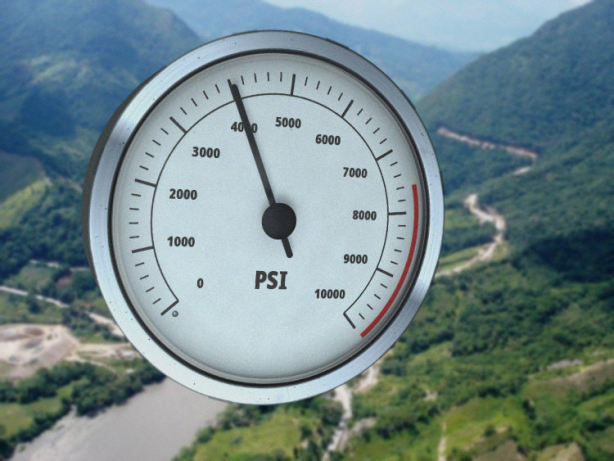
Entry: 4000 psi
